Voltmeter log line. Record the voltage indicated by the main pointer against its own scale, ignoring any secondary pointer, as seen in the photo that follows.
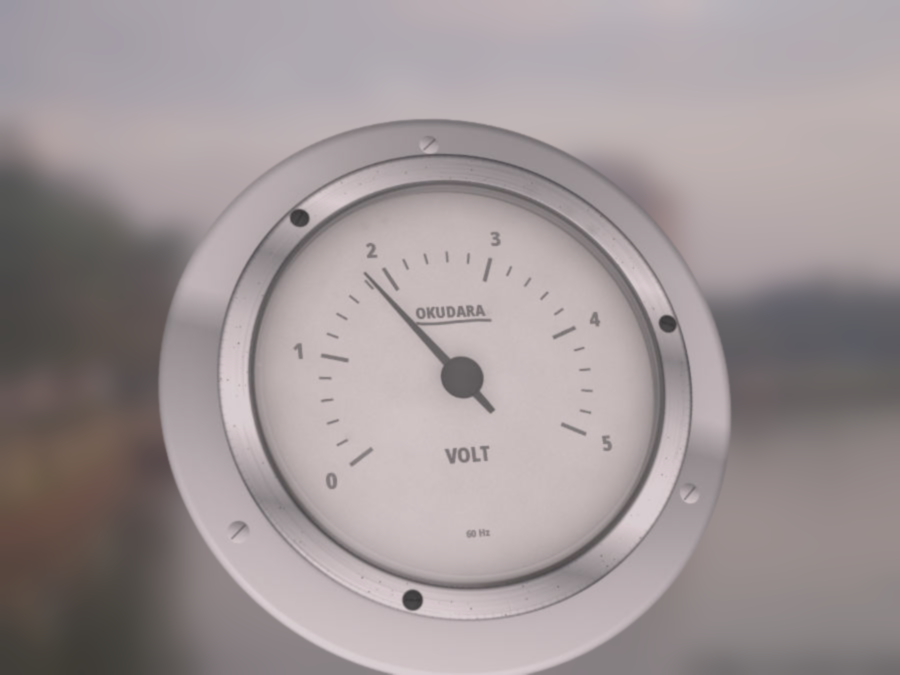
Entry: 1.8 V
